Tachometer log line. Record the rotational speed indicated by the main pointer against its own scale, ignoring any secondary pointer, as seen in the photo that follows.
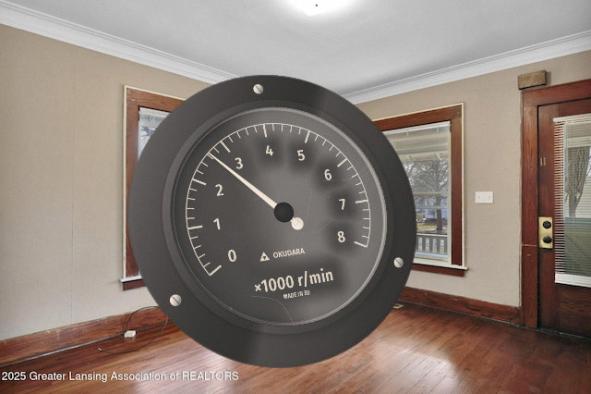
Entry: 2600 rpm
